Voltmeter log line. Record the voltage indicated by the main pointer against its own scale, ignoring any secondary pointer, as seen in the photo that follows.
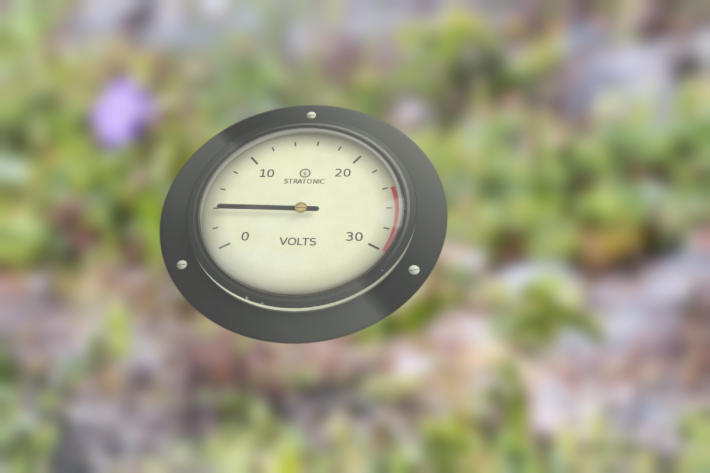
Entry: 4 V
